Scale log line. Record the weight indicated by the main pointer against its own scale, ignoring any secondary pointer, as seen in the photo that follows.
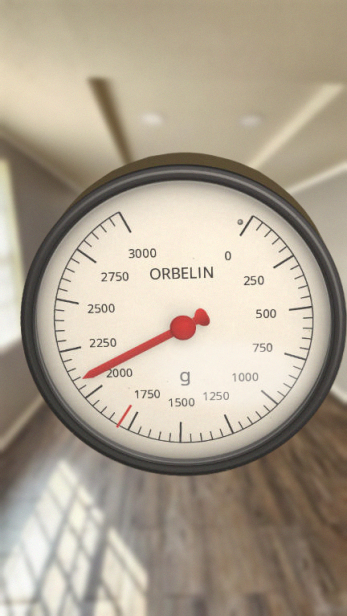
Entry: 2100 g
